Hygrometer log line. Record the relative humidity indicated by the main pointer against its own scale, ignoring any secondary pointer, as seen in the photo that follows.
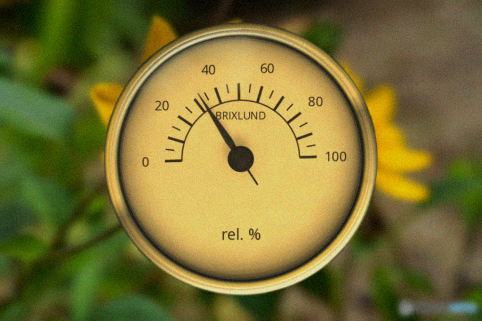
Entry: 32.5 %
